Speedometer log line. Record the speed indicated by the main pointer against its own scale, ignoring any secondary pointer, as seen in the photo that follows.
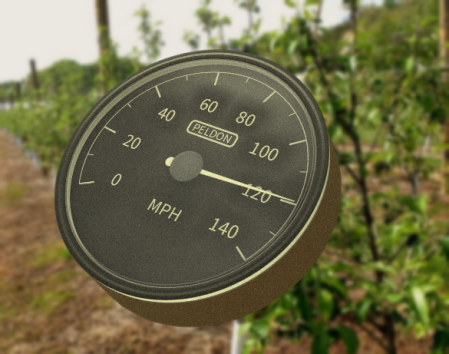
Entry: 120 mph
